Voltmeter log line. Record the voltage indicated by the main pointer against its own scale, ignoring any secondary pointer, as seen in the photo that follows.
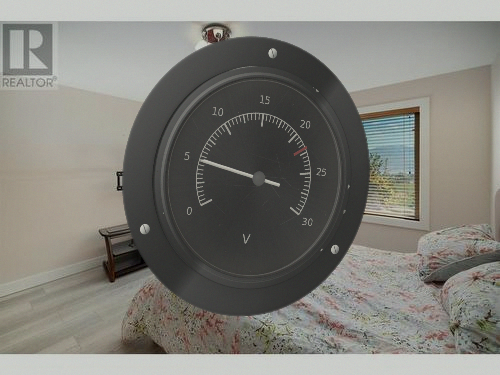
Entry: 5 V
